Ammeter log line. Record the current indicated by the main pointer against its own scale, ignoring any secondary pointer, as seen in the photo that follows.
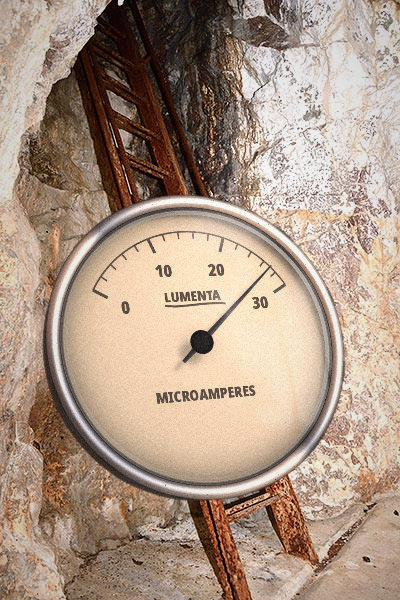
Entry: 27 µA
